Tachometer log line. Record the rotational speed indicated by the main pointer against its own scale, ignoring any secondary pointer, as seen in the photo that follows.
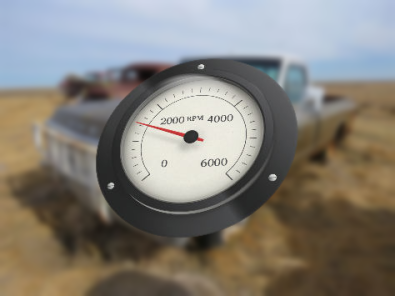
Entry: 1400 rpm
